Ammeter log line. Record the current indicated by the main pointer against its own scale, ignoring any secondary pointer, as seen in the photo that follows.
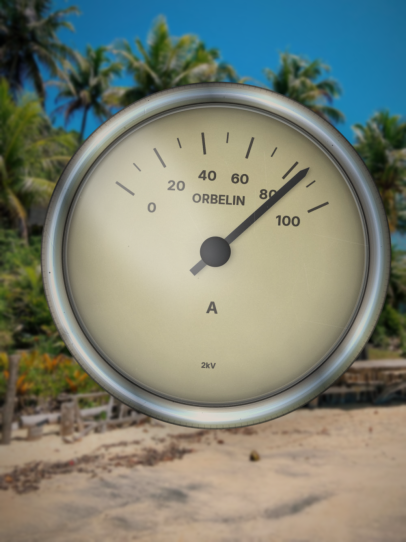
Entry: 85 A
